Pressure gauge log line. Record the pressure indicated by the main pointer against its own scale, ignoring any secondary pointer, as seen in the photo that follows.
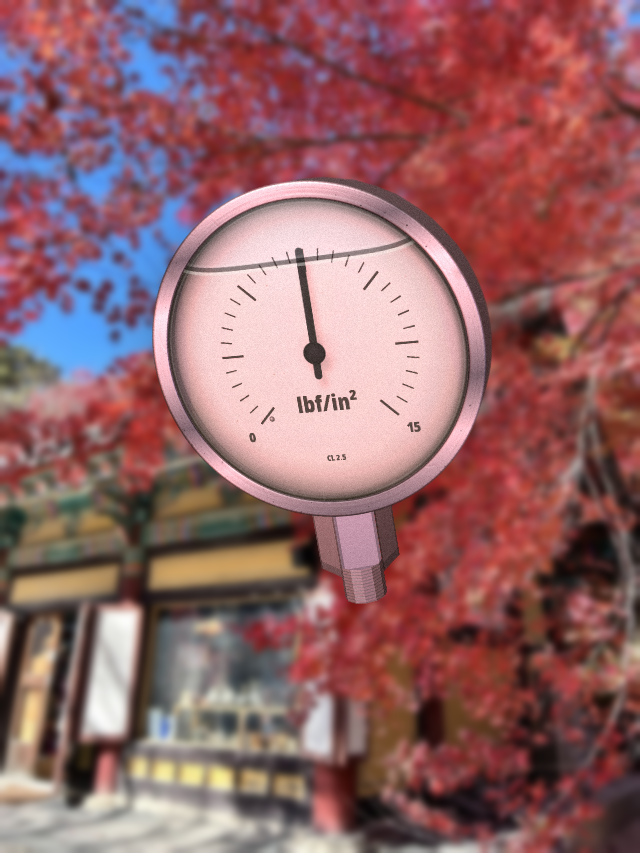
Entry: 7.5 psi
